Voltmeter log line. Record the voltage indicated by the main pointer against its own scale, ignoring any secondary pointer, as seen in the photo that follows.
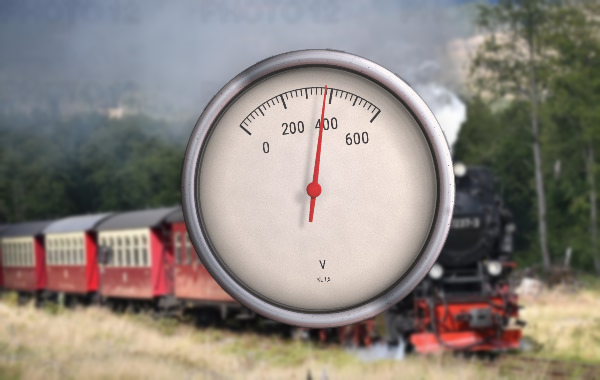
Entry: 380 V
